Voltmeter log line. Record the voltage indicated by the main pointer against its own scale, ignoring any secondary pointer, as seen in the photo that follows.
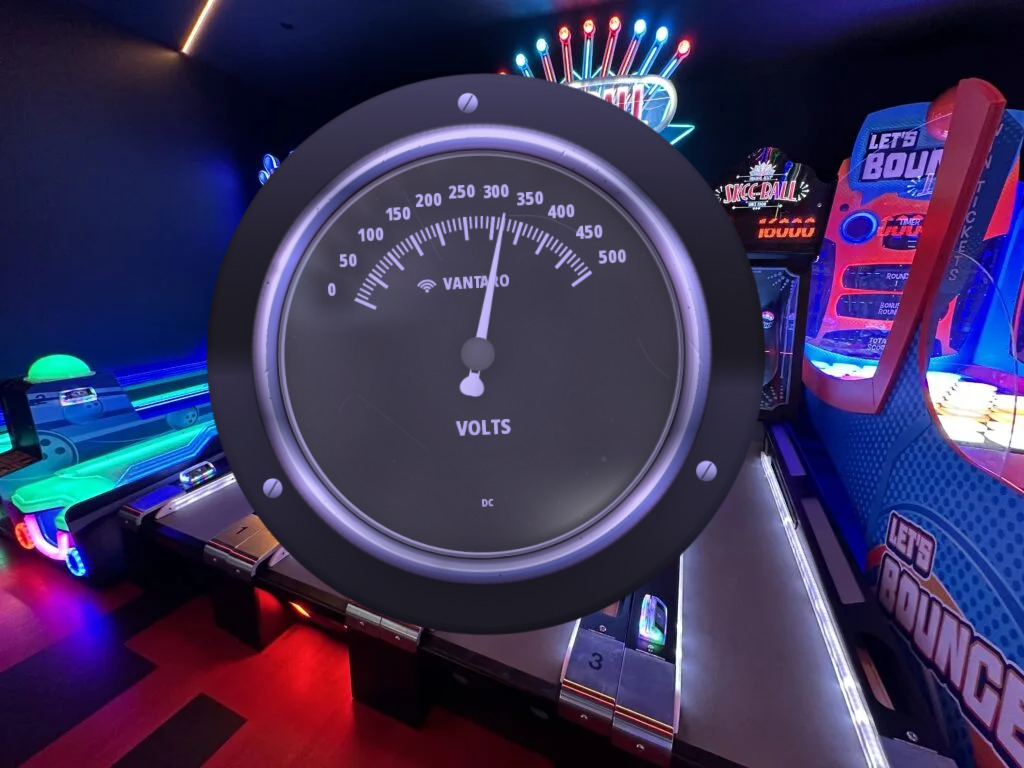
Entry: 320 V
